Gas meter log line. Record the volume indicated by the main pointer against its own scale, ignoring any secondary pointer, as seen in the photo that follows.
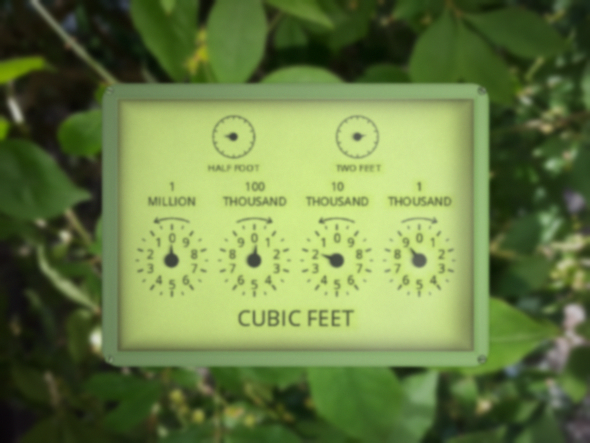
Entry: 1900 ft³
